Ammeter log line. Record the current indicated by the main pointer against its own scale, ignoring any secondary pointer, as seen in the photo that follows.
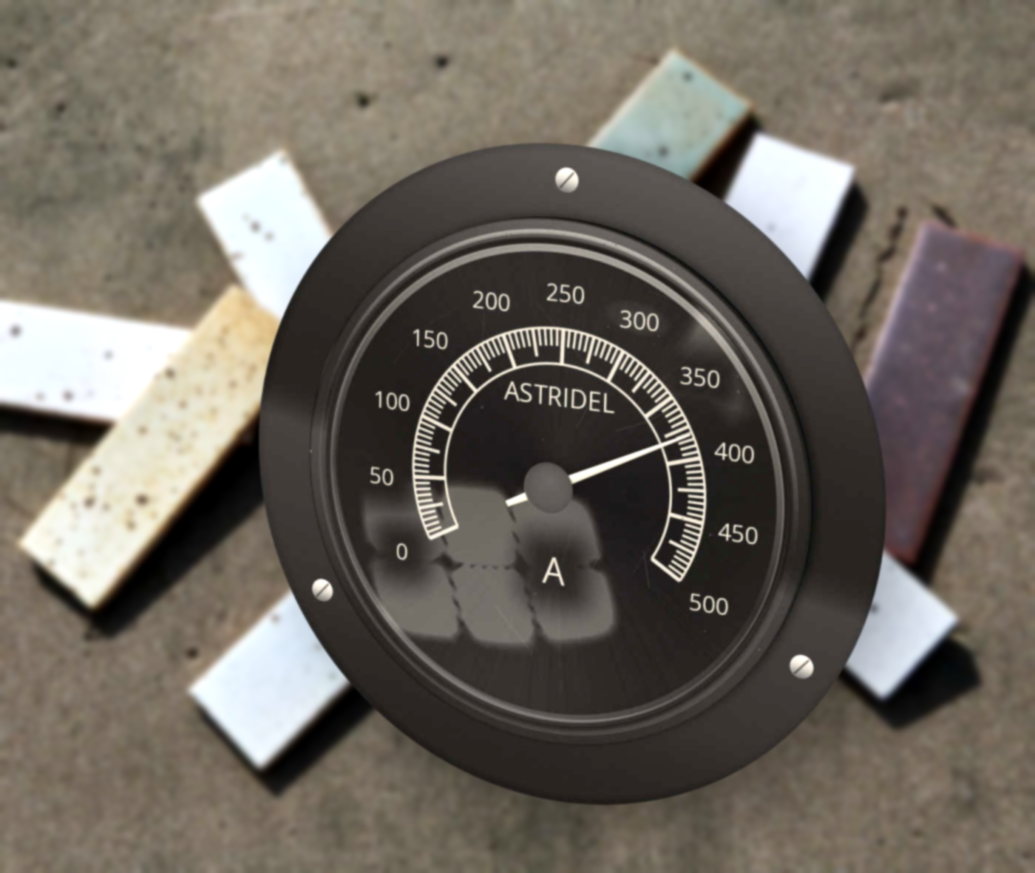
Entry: 380 A
